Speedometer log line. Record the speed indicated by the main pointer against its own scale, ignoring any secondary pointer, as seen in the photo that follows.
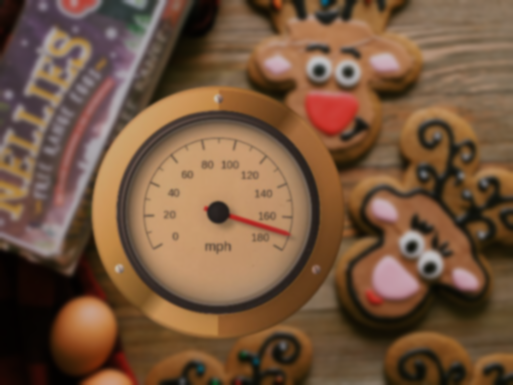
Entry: 170 mph
